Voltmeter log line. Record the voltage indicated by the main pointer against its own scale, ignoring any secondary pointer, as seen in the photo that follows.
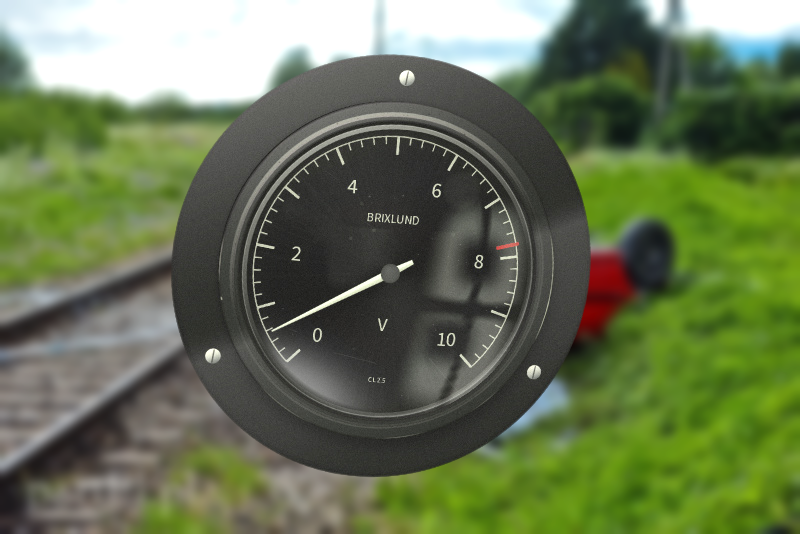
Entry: 0.6 V
